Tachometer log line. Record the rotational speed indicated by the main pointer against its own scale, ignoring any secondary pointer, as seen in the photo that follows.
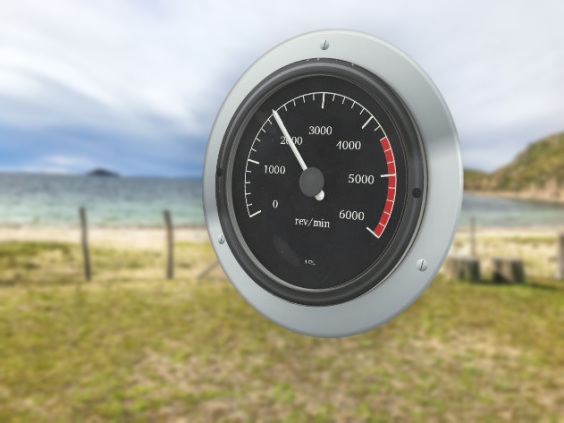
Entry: 2000 rpm
